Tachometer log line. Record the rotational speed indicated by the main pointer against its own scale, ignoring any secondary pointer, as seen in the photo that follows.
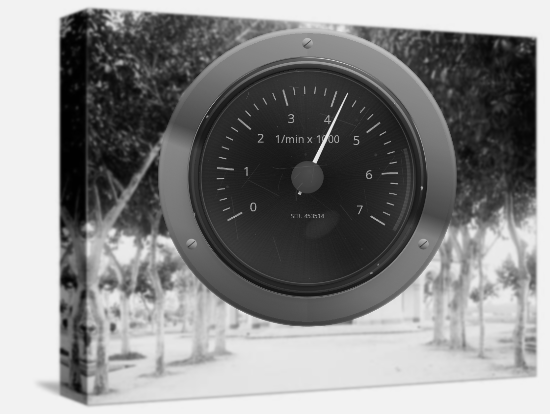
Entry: 4200 rpm
